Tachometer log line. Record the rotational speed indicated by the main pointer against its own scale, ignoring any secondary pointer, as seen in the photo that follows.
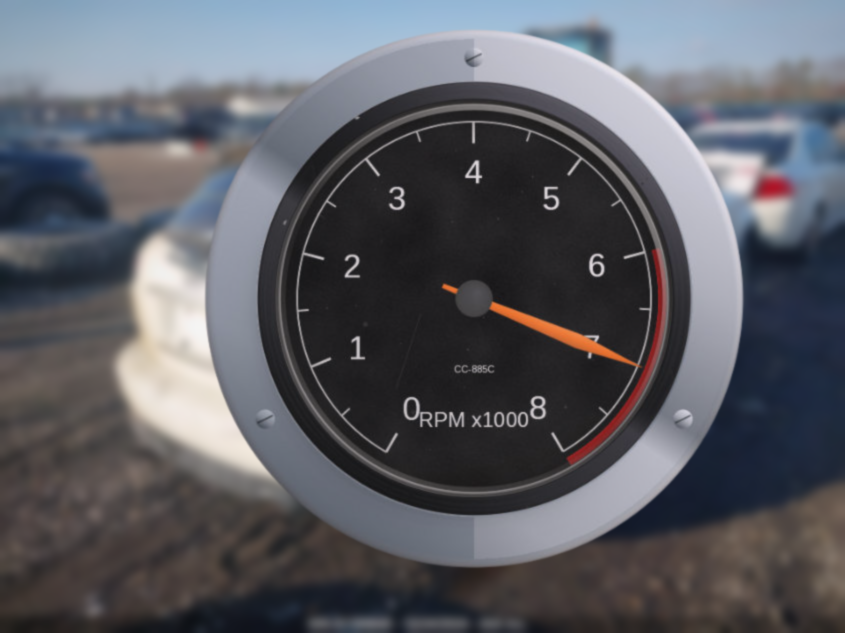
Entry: 7000 rpm
